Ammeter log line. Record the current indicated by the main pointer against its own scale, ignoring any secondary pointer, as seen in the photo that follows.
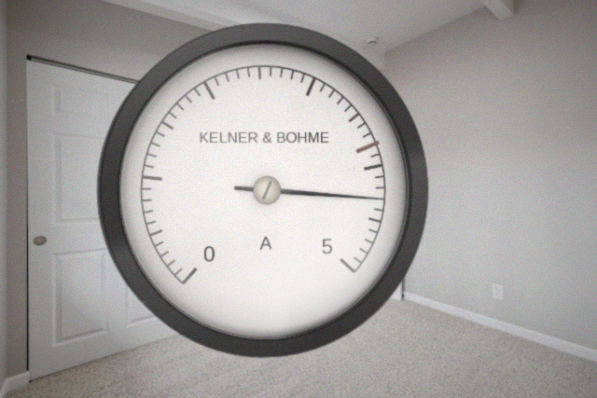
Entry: 4.3 A
